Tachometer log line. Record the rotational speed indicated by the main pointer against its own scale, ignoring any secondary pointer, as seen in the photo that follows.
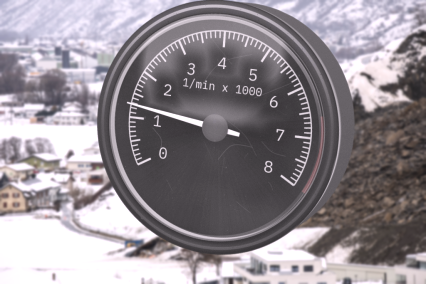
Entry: 1300 rpm
